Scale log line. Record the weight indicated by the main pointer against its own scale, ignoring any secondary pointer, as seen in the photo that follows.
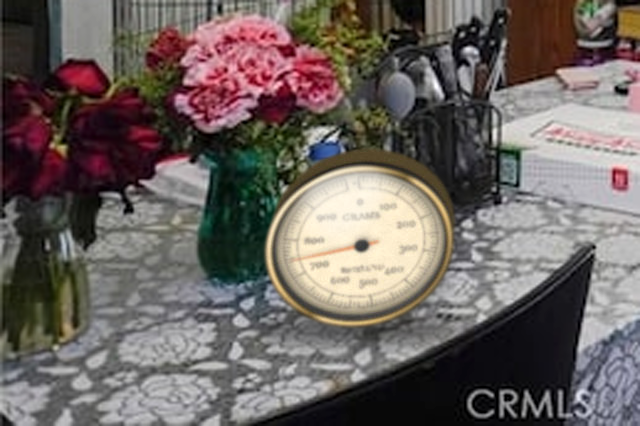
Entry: 750 g
